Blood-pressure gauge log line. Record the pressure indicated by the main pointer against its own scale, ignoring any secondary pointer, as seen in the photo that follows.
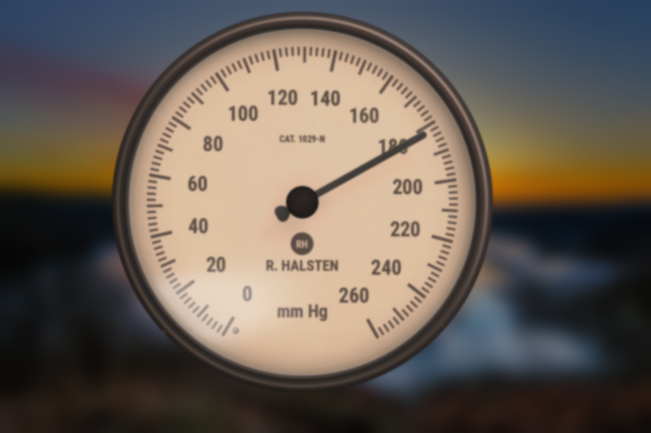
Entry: 182 mmHg
